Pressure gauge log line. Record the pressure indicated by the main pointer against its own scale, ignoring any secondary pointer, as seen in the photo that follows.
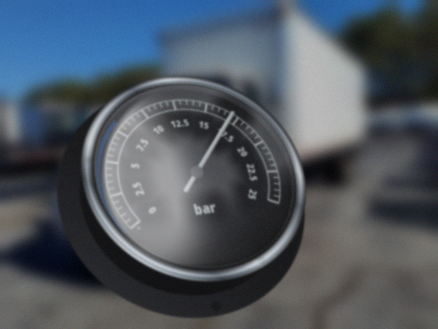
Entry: 17 bar
